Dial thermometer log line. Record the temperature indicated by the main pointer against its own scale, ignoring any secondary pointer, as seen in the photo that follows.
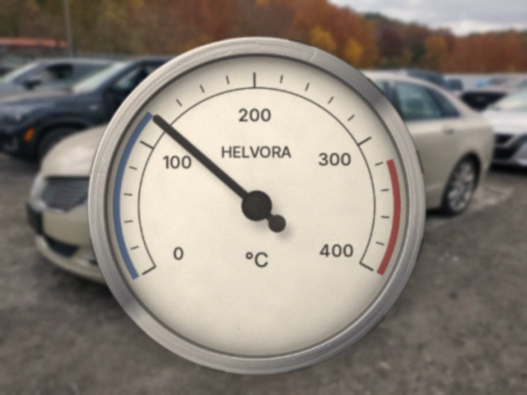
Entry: 120 °C
